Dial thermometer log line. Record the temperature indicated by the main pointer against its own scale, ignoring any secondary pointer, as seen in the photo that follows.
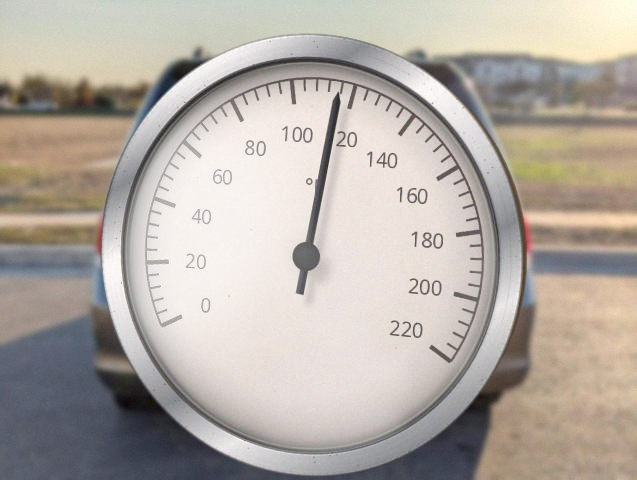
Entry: 116 °F
